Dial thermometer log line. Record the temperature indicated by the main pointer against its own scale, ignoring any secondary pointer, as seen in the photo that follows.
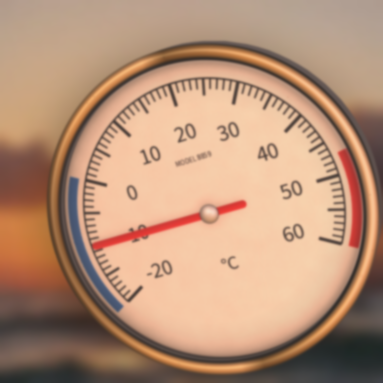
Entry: -10 °C
